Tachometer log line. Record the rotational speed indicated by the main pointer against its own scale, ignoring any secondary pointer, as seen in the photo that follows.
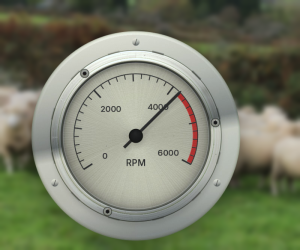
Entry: 4200 rpm
